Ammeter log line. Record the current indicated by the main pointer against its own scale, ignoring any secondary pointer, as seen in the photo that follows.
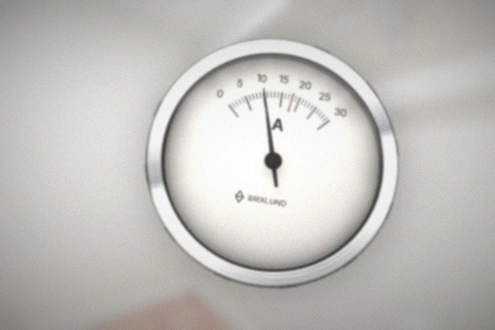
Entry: 10 A
